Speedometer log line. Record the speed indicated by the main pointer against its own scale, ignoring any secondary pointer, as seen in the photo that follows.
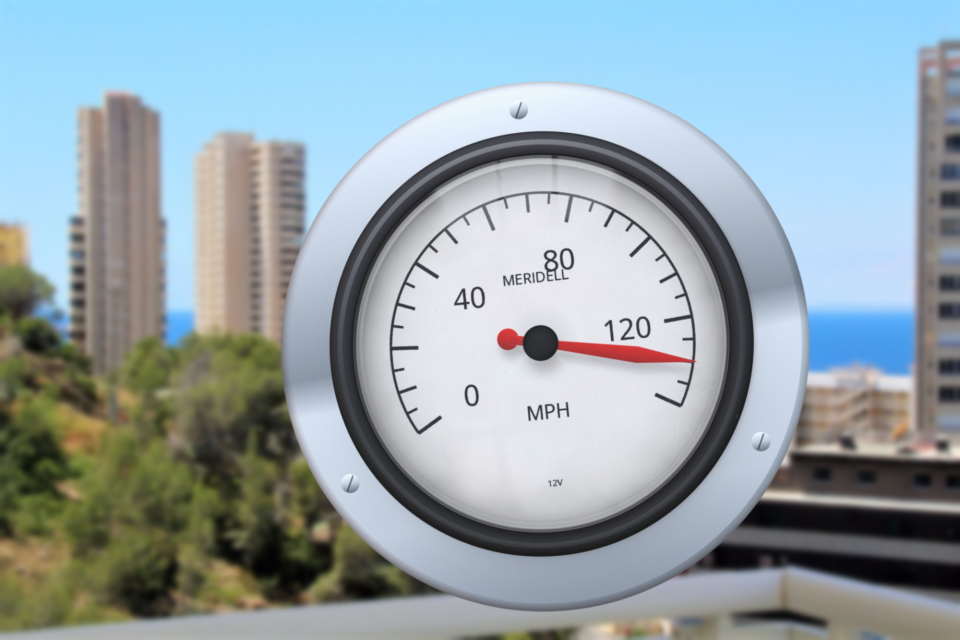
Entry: 130 mph
